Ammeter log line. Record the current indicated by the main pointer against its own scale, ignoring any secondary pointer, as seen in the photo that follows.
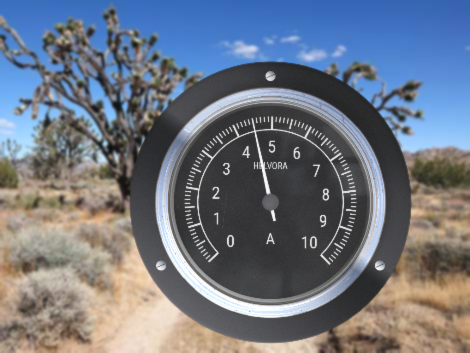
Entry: 4.5 A
